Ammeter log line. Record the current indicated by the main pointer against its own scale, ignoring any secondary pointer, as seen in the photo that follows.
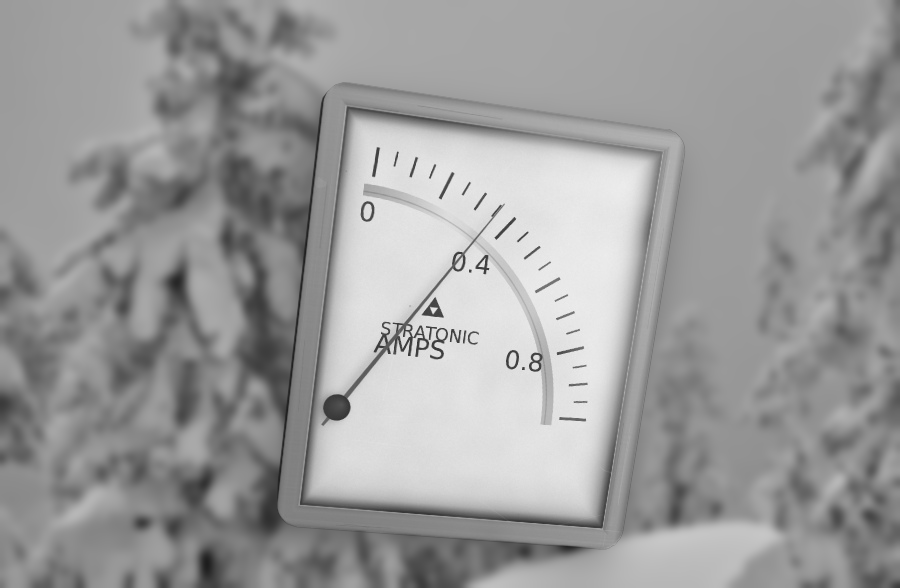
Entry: 0.35 A
